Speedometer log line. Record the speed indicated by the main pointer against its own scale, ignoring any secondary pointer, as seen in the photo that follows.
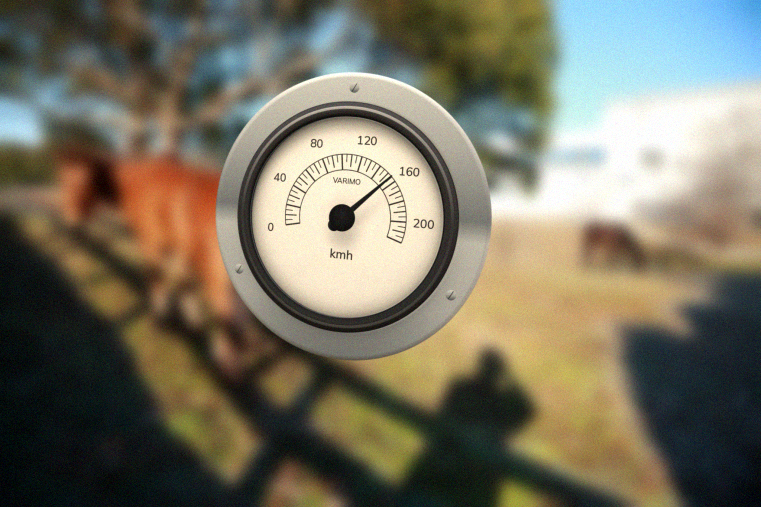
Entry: 155 km/h
